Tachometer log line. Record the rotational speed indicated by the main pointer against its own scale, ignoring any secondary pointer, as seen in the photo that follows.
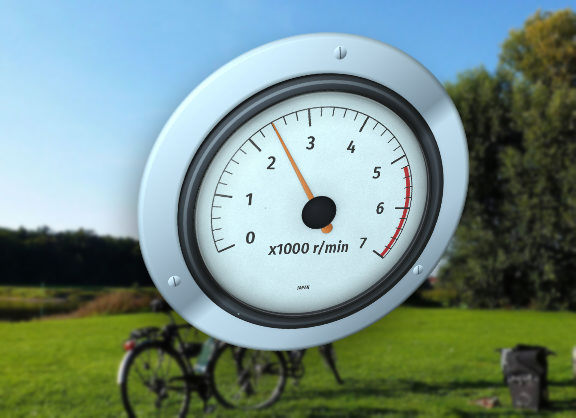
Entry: 2400 rpm
